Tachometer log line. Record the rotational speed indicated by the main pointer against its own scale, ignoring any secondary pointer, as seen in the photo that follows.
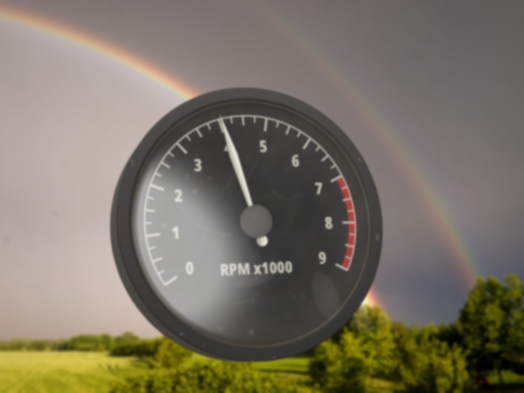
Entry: 4000 rpm
